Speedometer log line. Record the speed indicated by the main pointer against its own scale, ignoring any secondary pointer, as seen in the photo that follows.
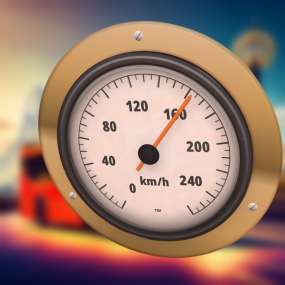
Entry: 162.5 km/h
